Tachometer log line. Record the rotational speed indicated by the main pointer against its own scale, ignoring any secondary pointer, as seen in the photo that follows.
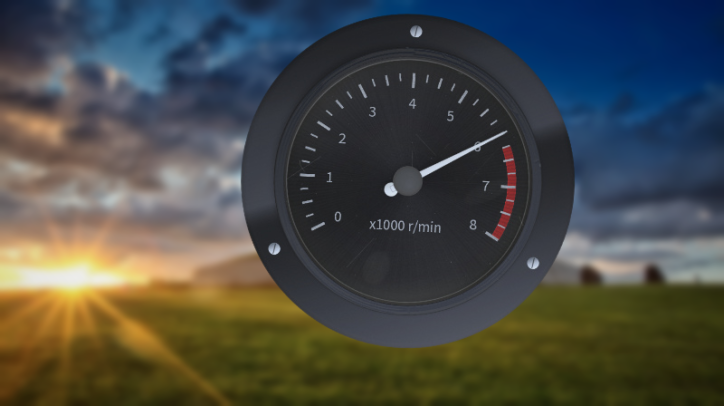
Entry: 6000 rpm
